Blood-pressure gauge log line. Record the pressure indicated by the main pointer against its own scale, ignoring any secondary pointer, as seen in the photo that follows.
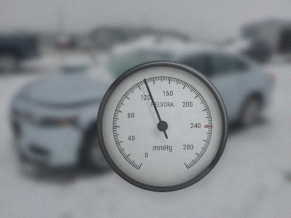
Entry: 130 mmHg
